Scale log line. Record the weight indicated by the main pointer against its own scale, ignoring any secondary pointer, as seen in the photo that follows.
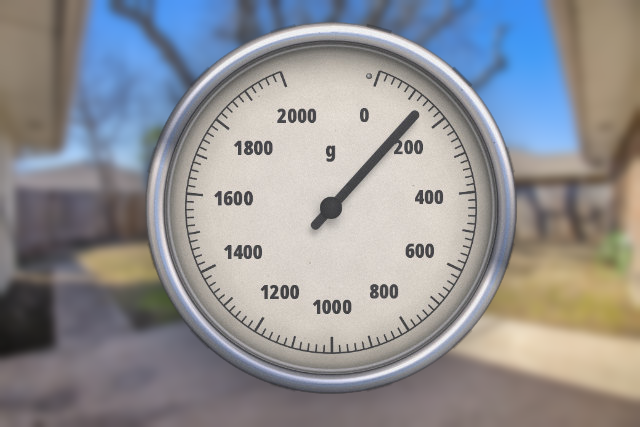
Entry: 140 g
